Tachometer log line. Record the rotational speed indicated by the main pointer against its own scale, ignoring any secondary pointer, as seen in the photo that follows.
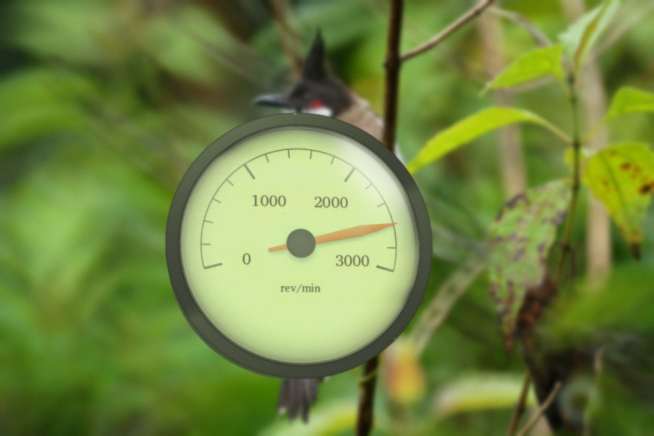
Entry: 2600 rpm
